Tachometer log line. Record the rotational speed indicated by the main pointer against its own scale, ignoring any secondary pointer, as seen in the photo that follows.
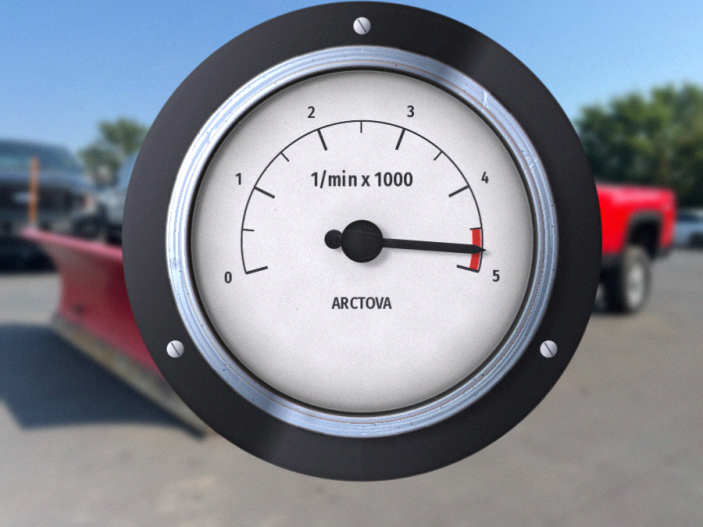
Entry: 4750 rpm
